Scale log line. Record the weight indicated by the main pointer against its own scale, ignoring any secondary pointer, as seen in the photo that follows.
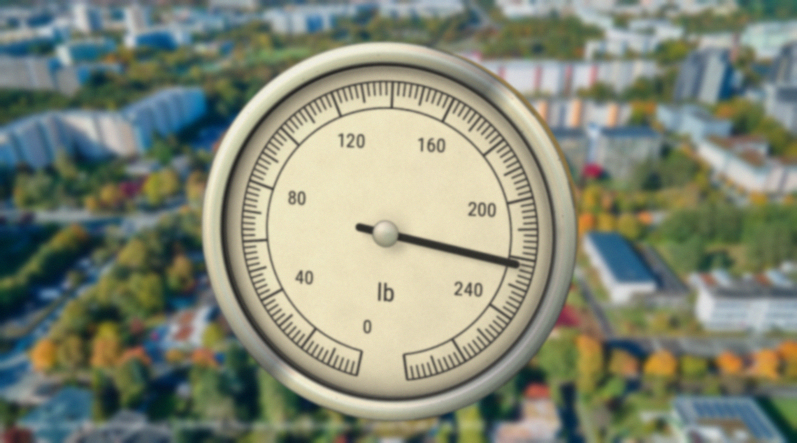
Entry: 222 lb
